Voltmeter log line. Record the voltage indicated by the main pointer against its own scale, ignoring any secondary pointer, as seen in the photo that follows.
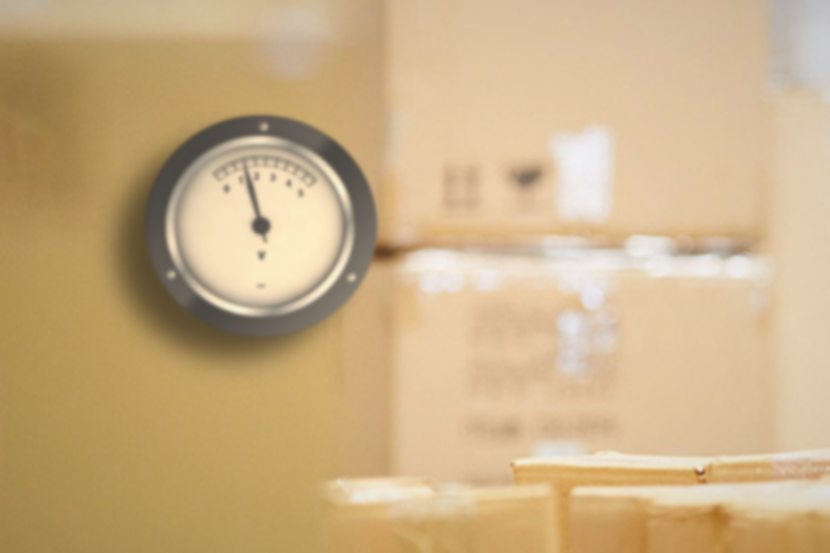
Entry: 1.5 V
